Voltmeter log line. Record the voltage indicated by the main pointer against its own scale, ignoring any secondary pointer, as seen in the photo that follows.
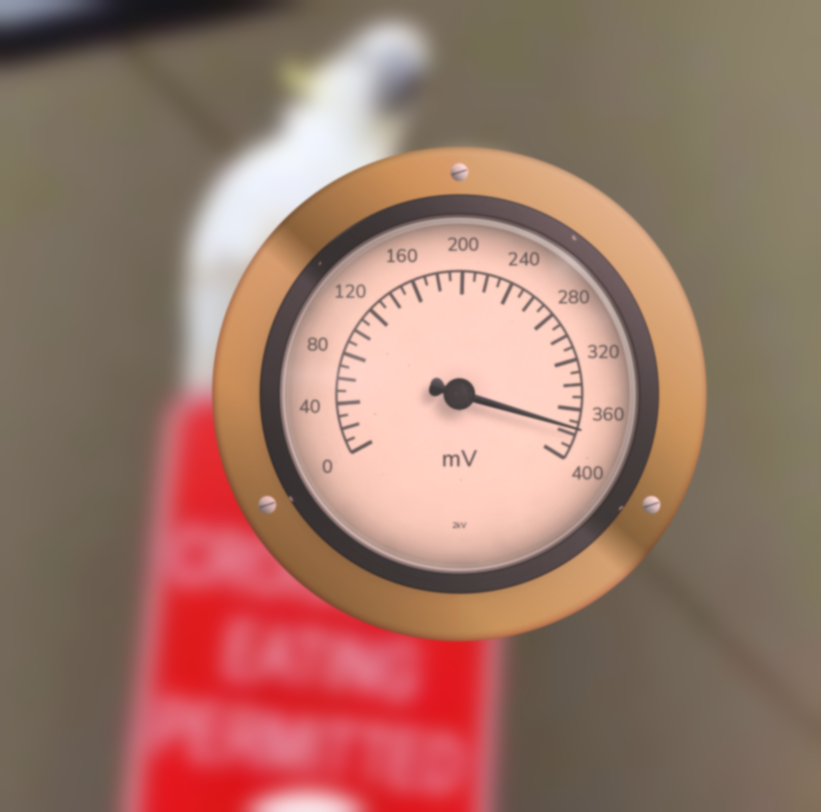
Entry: 375 mV
